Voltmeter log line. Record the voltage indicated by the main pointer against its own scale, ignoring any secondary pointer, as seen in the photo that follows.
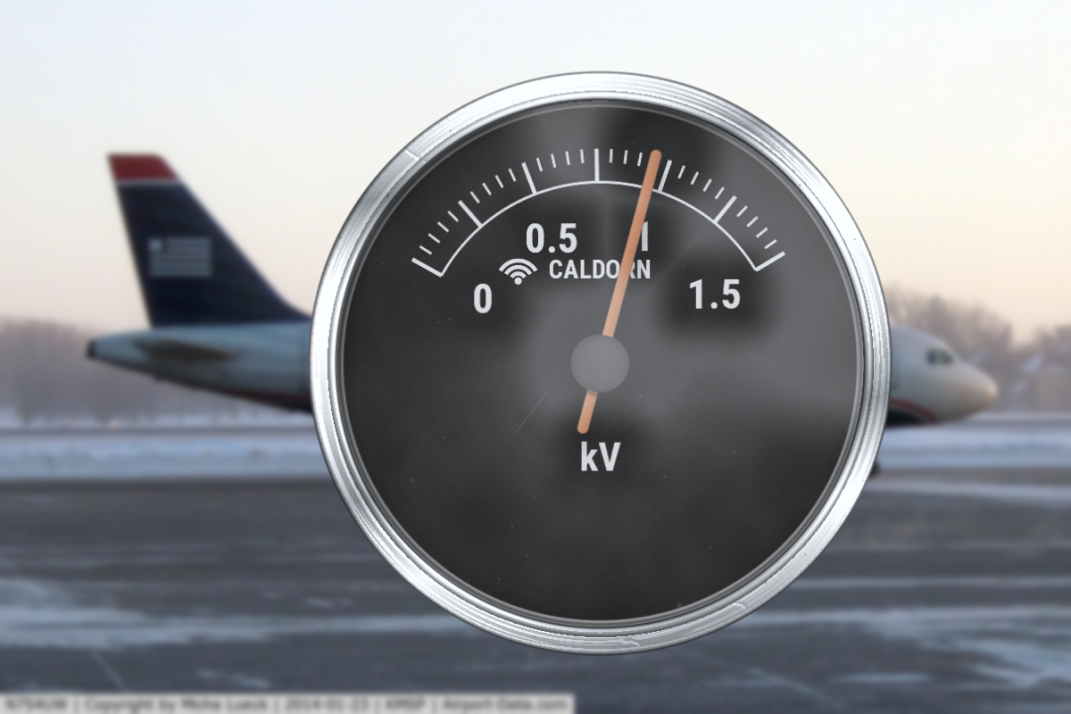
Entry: 0.95 kV
